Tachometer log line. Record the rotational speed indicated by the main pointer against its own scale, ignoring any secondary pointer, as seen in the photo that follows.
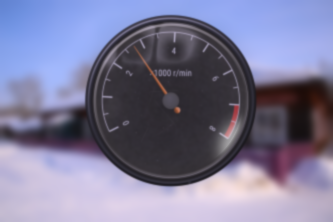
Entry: 2750 rpm
